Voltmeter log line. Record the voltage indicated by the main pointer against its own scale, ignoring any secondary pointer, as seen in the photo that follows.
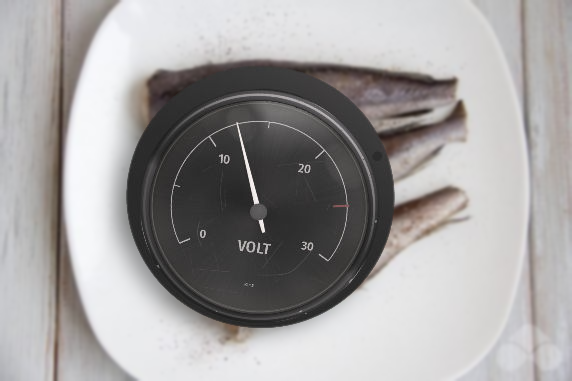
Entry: 12.5 V
